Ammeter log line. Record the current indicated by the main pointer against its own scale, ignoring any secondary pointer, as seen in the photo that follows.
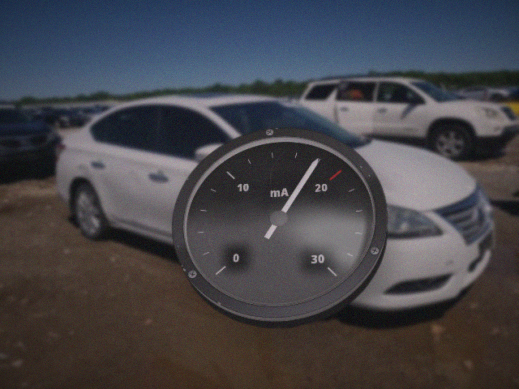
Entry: 18 mA
